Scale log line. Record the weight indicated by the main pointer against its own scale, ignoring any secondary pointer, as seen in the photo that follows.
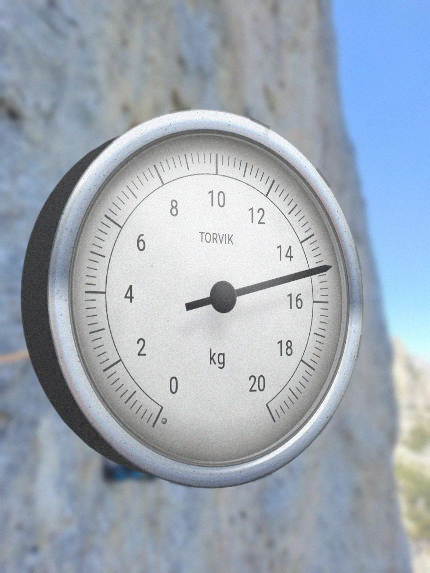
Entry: 15 kg
